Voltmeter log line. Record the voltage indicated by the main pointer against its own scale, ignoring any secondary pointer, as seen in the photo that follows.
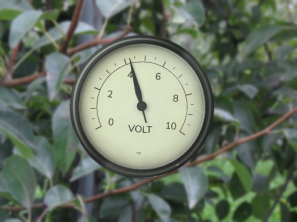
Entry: 4.25 V
